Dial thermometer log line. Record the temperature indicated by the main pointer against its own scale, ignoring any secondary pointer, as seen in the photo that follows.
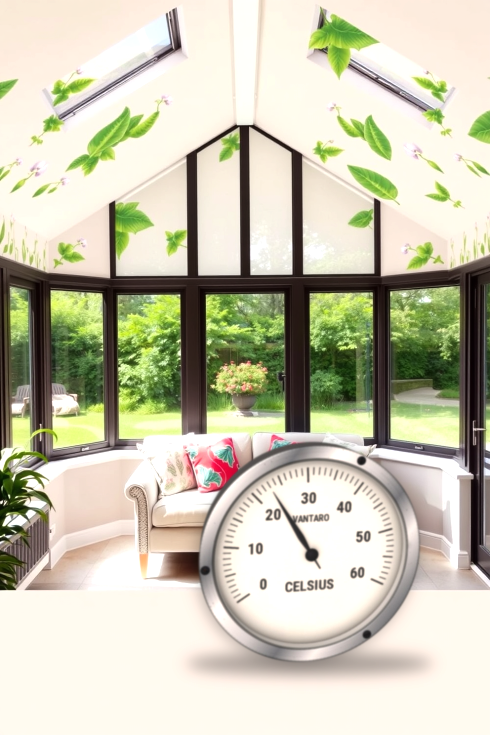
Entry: 23 °C
